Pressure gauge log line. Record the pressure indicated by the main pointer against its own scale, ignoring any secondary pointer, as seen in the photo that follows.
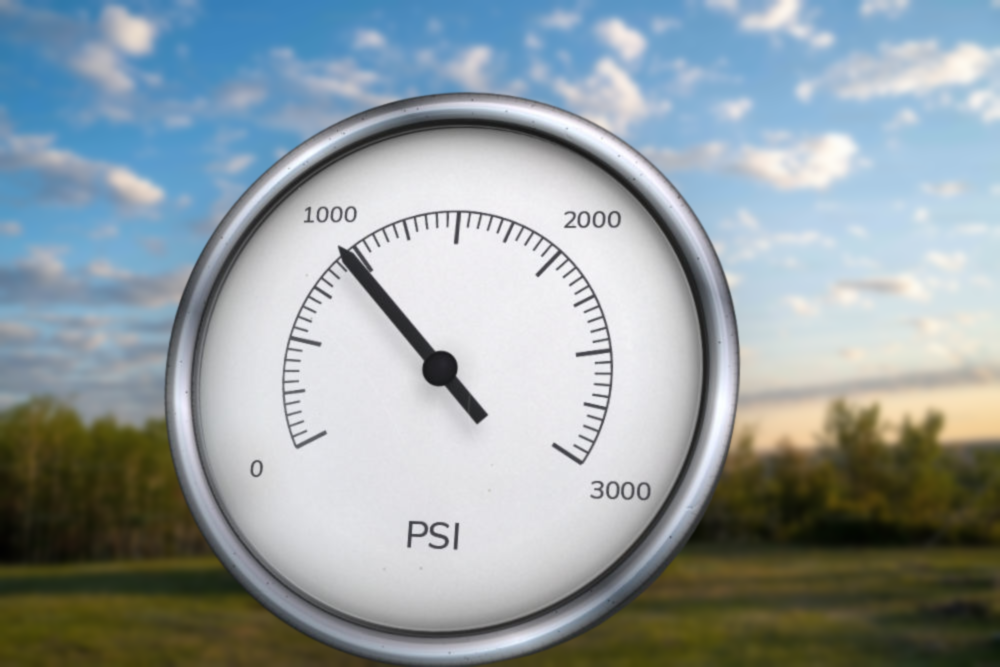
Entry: 950 psi
